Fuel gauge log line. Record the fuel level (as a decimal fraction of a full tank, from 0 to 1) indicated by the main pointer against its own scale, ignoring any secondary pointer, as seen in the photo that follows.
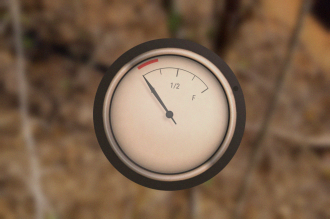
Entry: 0
